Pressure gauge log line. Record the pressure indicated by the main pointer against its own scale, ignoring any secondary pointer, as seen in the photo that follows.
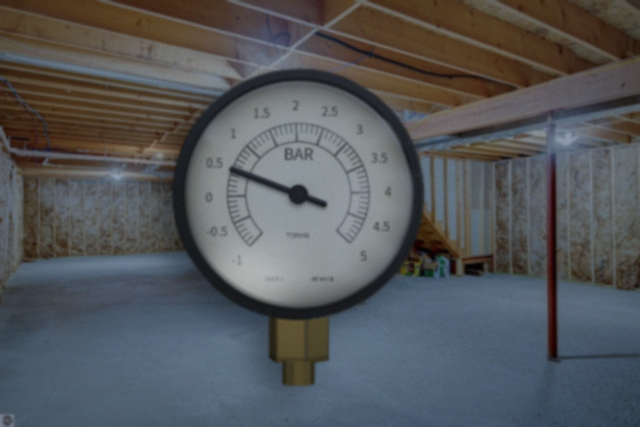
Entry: 0.5 bar
